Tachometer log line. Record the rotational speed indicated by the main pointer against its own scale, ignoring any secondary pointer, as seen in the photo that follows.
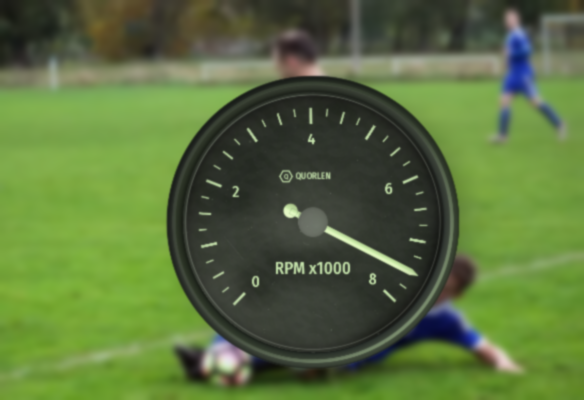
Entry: 7500 rpm
